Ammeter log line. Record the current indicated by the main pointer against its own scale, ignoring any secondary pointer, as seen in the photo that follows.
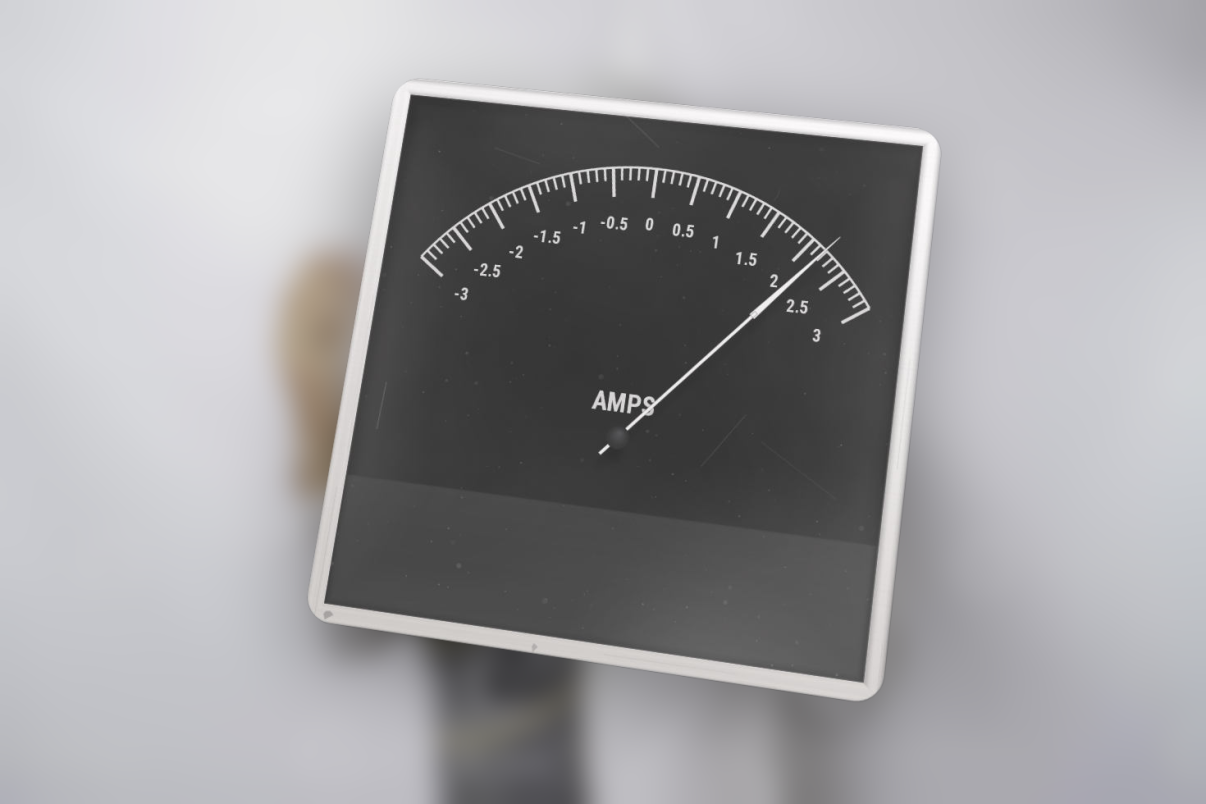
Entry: 2.2 A
